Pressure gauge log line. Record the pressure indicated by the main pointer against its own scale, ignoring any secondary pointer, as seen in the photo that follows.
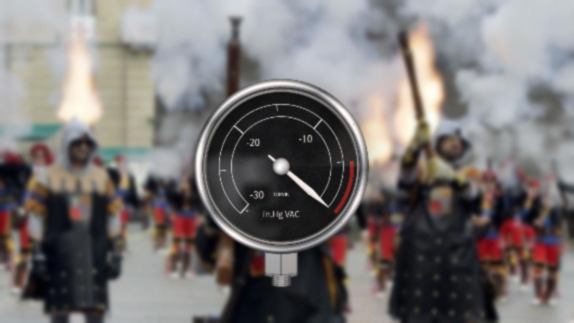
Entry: 0 inHg
